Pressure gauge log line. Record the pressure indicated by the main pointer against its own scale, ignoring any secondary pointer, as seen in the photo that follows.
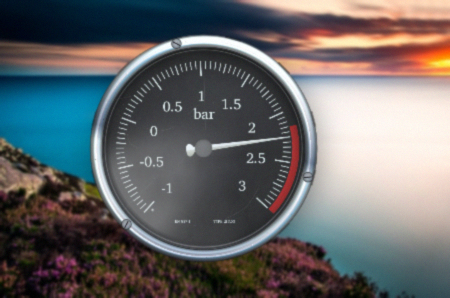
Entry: 2.25 bar
